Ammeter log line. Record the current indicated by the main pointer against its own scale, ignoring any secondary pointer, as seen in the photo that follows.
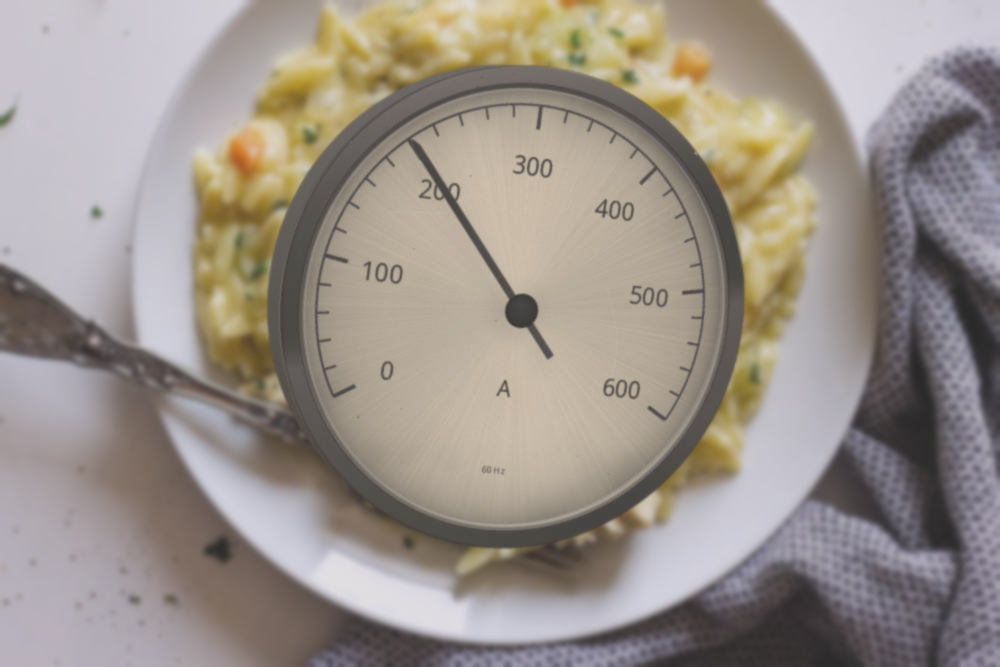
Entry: 200 A
